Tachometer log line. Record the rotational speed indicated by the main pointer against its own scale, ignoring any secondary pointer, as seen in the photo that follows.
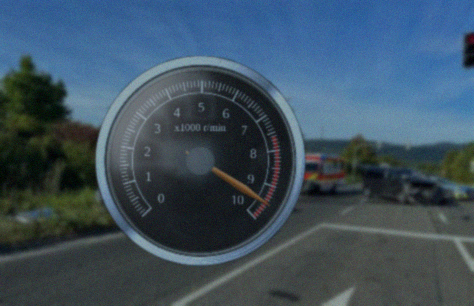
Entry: 9500 rpm
